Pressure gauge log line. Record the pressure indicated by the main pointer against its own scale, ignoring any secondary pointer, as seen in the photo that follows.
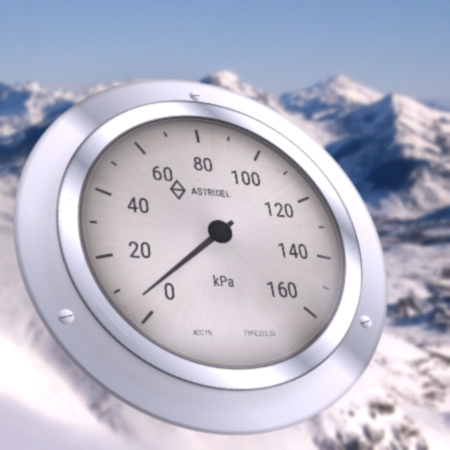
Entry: 5 kPa
